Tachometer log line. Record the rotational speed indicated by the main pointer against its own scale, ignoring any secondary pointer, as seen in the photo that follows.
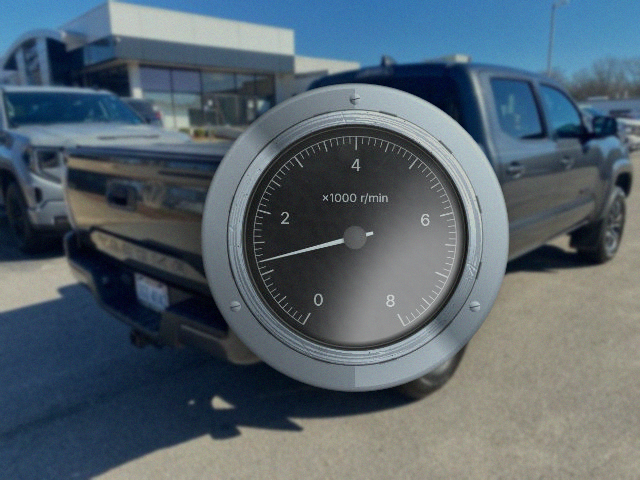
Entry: 1200 rpm
